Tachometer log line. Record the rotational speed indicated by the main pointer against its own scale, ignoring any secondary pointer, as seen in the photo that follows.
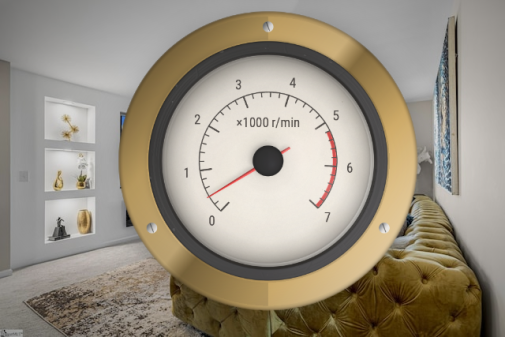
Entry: 400 rpm
